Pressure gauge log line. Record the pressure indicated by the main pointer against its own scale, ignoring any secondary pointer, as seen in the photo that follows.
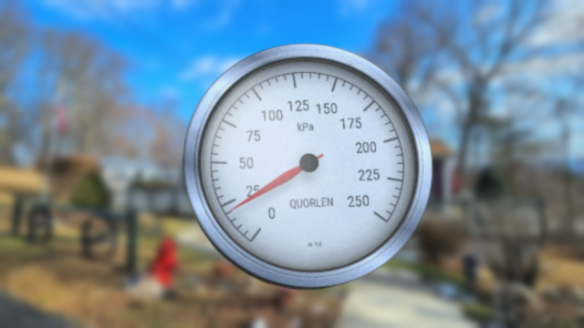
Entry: 20 kPa
